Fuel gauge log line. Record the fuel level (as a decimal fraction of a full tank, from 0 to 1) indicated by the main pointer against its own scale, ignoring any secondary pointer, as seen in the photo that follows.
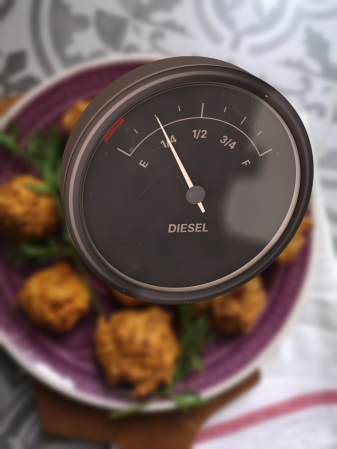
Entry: 0.25
